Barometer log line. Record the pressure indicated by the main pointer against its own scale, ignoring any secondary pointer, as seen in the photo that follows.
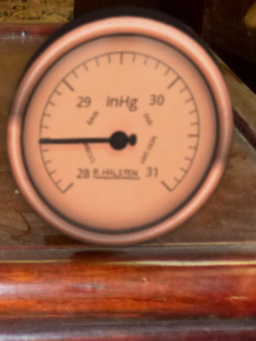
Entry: 28.5 inHg
